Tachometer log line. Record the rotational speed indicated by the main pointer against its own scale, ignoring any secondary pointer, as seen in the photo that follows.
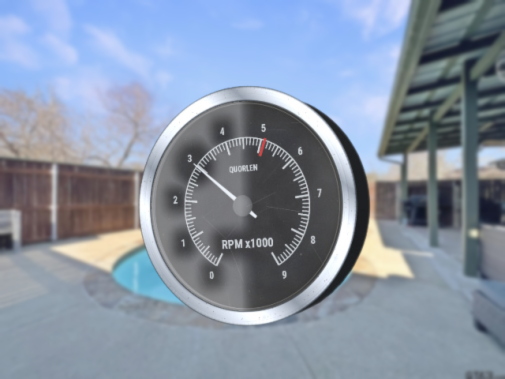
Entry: 3000 rpm
